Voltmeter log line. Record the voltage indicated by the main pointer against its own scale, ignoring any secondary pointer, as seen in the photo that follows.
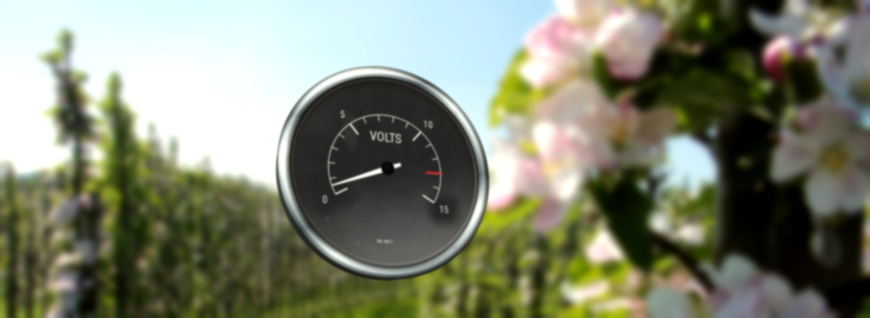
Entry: 0.5 V
